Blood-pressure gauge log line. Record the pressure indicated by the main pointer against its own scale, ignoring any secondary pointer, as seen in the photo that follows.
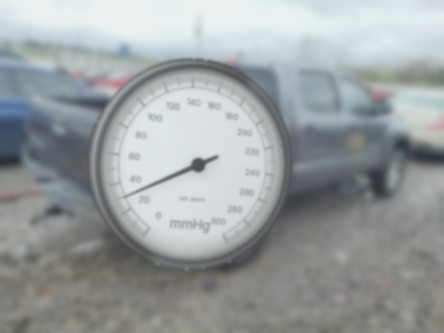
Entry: 30 mmHg
